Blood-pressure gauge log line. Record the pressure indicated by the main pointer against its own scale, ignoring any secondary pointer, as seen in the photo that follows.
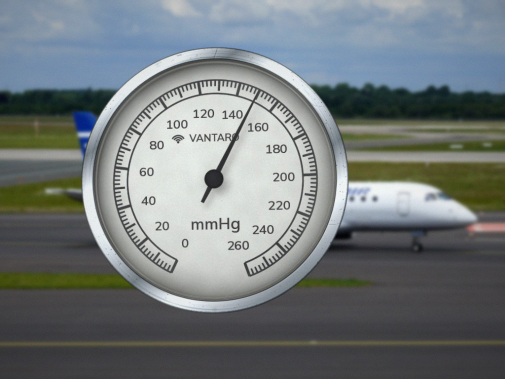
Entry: 150 mmHg
